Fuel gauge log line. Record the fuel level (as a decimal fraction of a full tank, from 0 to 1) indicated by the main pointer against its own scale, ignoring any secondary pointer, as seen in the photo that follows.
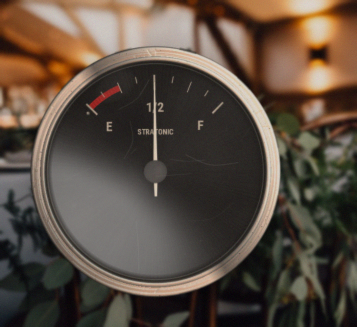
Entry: 0.5
